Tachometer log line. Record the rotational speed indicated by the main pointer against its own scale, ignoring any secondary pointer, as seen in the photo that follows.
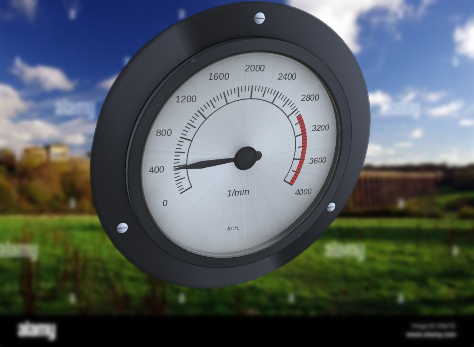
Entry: 400 rpm
